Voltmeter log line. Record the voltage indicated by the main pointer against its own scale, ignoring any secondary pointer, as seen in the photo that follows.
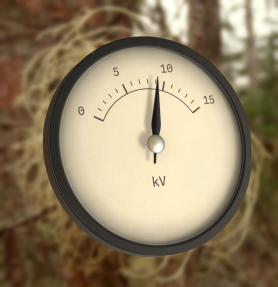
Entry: 9 kV
